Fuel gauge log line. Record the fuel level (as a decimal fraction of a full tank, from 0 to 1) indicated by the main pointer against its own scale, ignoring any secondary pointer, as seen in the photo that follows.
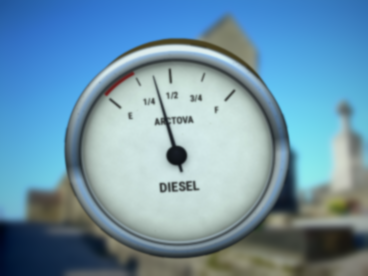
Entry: 0.375
